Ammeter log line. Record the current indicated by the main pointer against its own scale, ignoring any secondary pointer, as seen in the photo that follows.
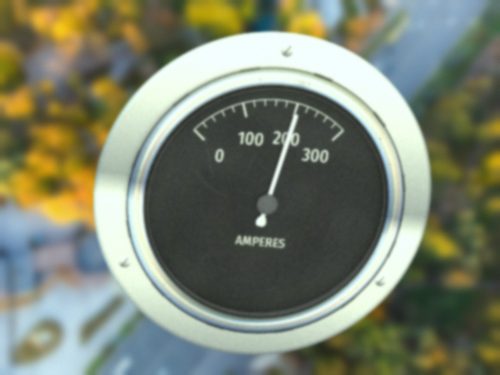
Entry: 200 A
